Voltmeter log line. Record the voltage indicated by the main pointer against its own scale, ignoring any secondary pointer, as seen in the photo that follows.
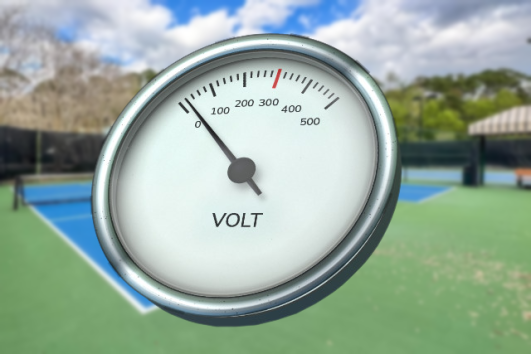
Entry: 20 V
